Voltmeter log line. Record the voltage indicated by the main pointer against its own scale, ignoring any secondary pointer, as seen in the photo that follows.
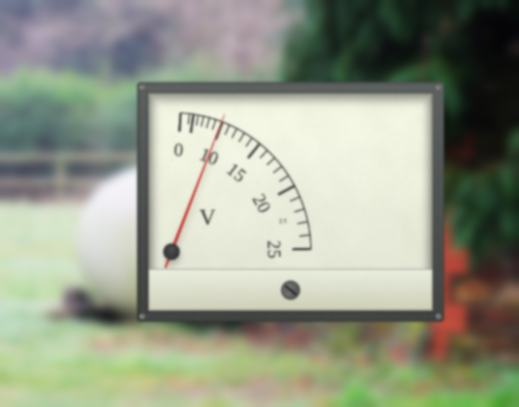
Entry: 10 V
